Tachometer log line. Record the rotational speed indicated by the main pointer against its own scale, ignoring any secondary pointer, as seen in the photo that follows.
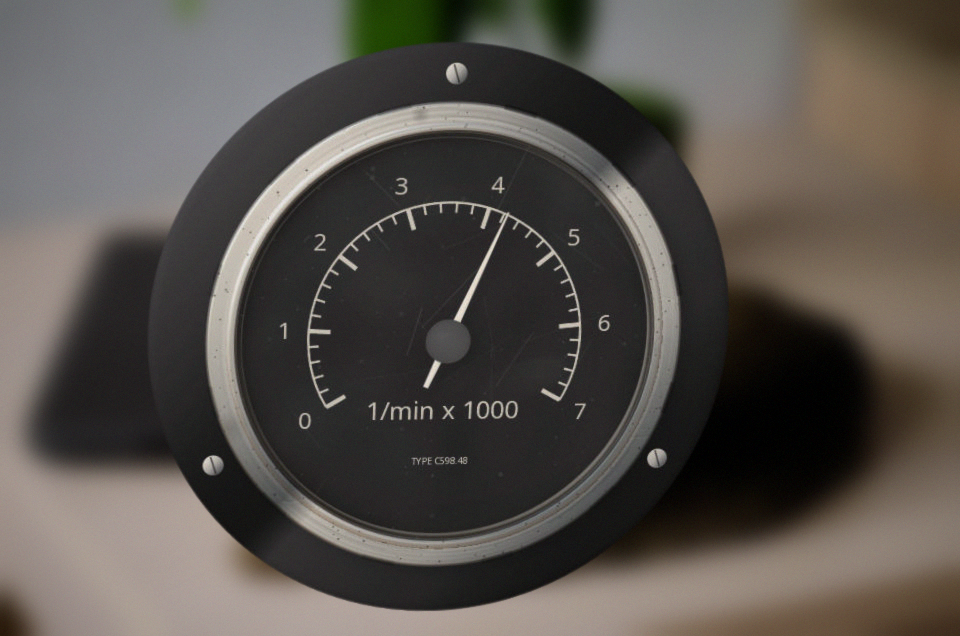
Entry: 4200 rpm
